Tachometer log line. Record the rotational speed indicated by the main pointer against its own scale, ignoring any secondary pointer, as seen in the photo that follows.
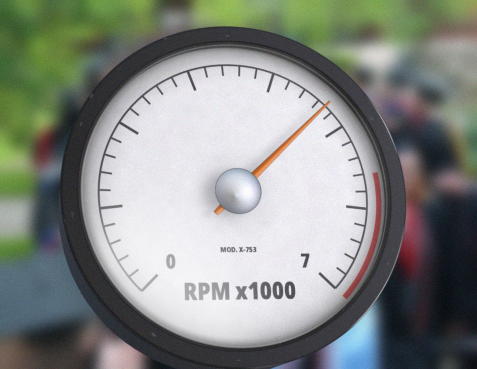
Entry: 4700 rpm
